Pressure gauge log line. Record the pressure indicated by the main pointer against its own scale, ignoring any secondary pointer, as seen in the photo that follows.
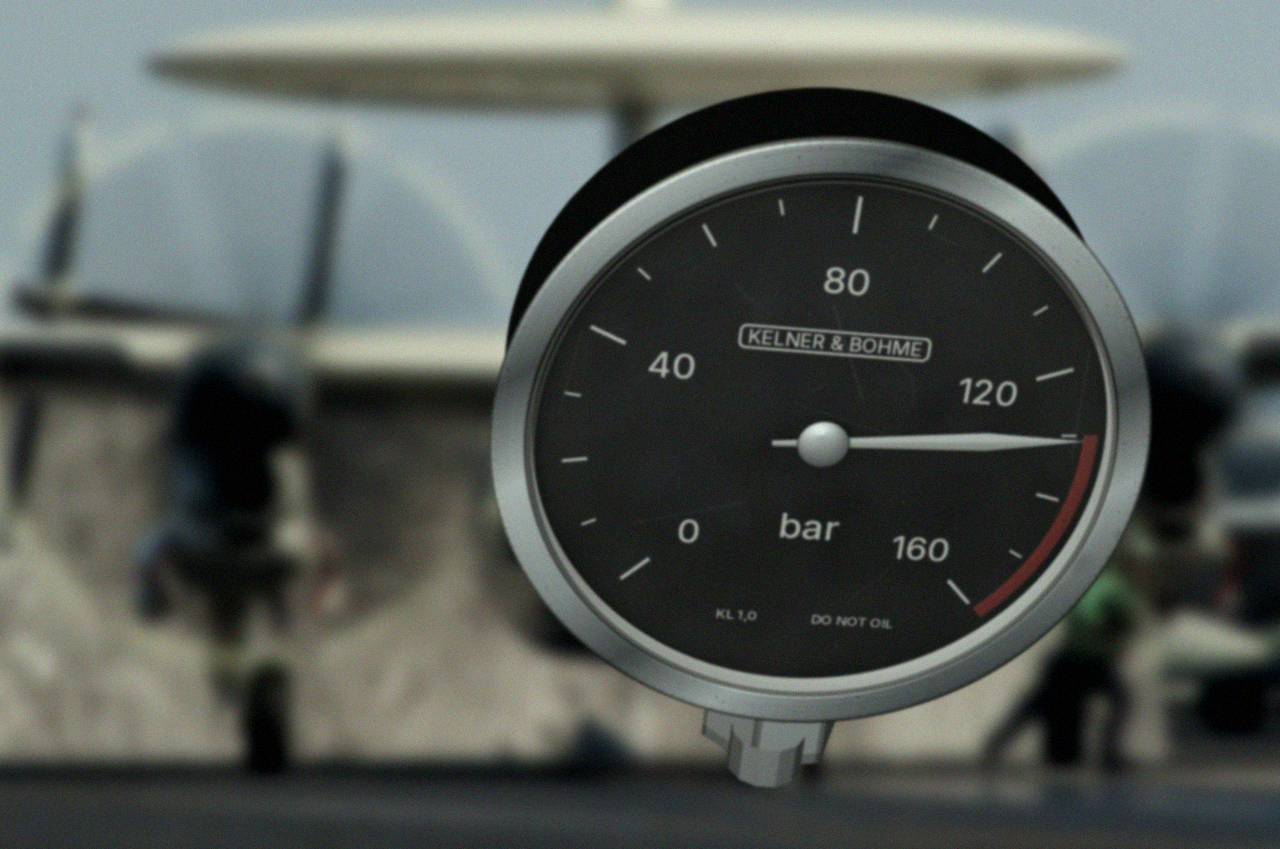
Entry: 130 bar
